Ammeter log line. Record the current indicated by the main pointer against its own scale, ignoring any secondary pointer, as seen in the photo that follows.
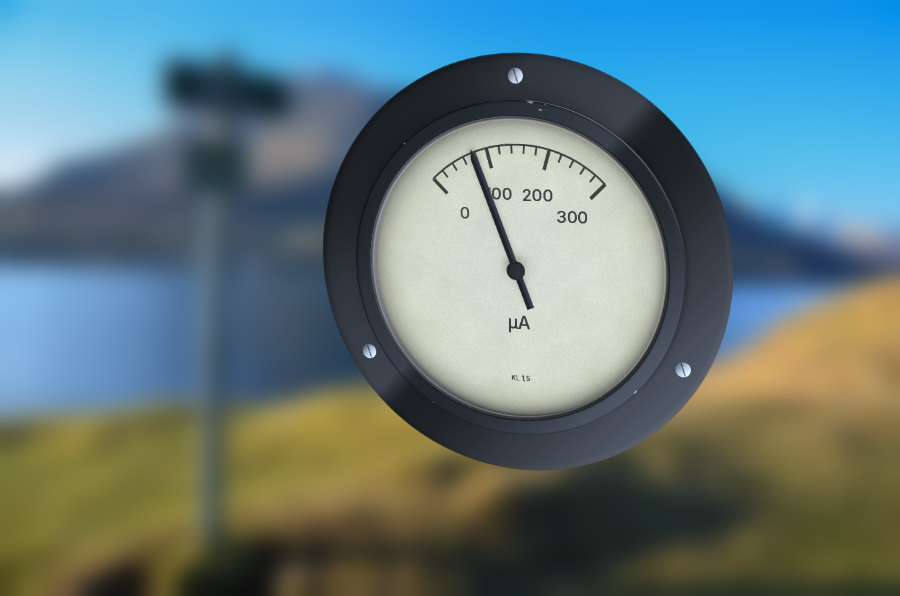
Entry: 80 µA
